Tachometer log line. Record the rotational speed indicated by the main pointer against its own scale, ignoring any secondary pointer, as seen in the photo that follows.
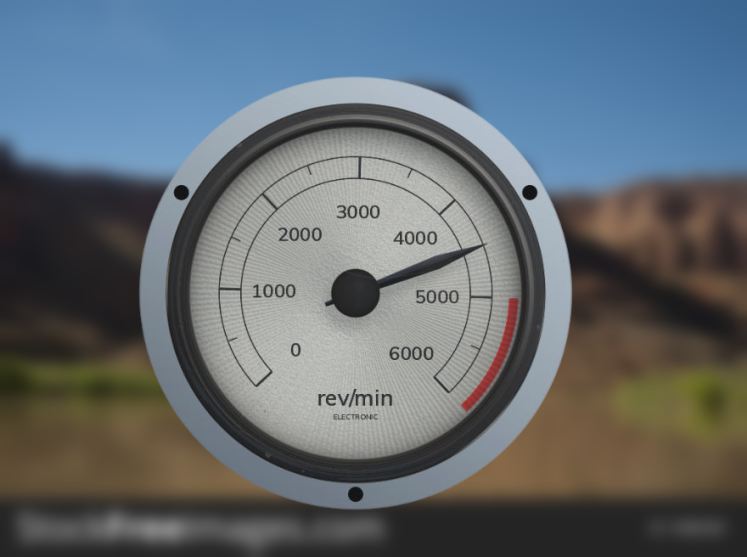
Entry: 4500 rpm
